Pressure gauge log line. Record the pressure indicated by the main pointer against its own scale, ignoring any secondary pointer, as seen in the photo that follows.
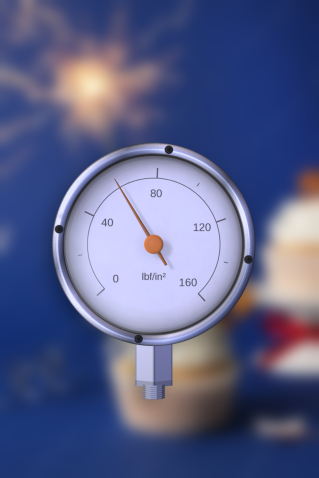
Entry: 60 psi
